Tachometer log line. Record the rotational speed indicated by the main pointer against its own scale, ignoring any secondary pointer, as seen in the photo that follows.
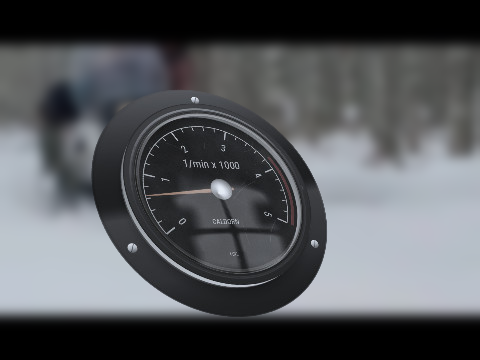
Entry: 600 rpm
